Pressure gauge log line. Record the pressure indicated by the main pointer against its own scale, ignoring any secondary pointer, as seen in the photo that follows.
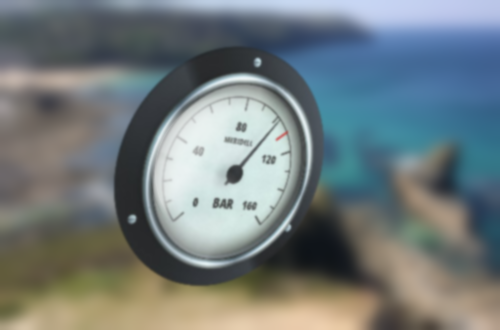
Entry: 100 bar
